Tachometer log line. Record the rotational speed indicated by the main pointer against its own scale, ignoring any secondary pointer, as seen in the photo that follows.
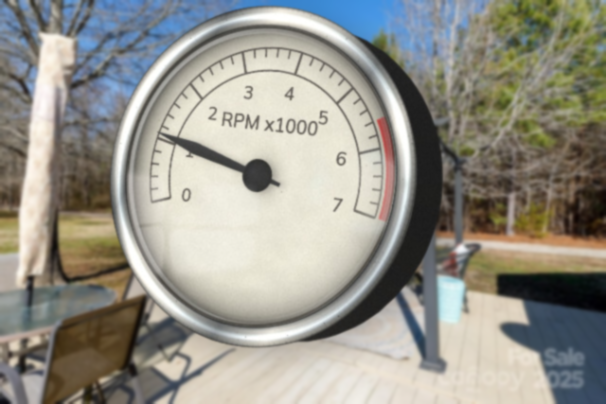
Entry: 1100 rpm
